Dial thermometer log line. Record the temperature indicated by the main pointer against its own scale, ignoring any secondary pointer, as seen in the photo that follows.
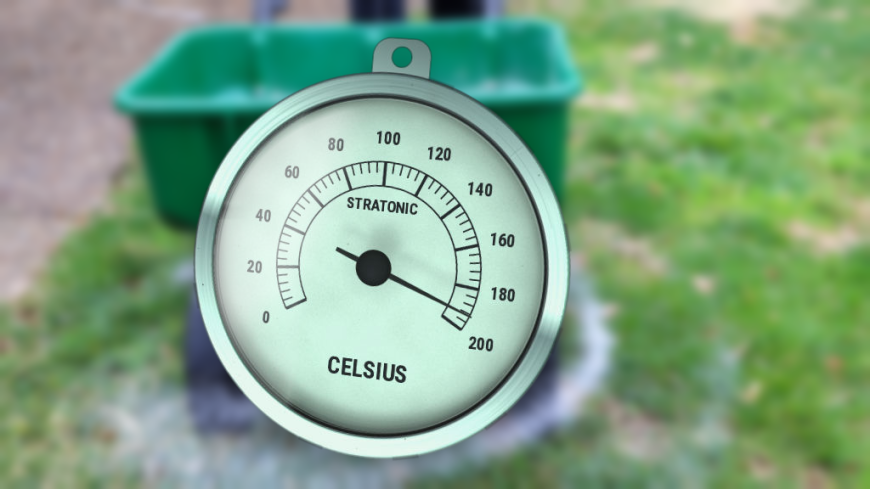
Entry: 192 °C
